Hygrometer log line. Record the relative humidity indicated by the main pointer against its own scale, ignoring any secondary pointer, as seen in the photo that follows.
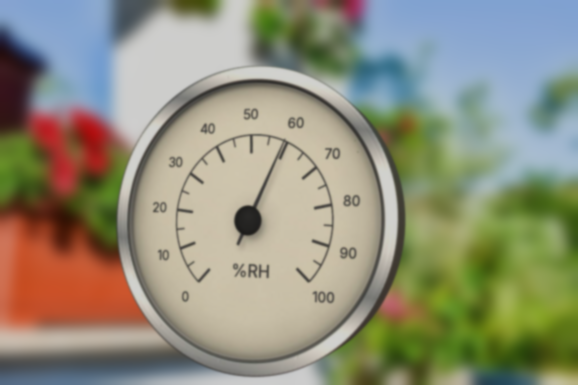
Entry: 60 %
